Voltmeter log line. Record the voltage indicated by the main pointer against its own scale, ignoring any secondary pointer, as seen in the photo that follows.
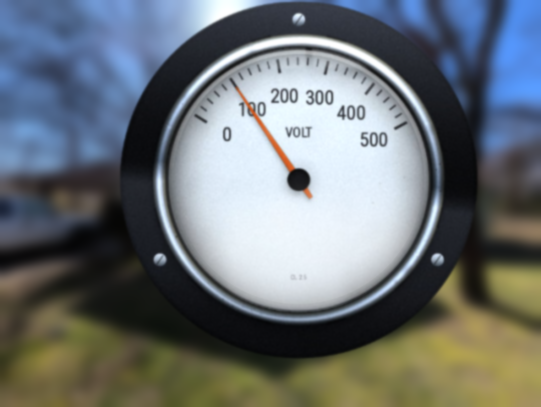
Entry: 100 V
